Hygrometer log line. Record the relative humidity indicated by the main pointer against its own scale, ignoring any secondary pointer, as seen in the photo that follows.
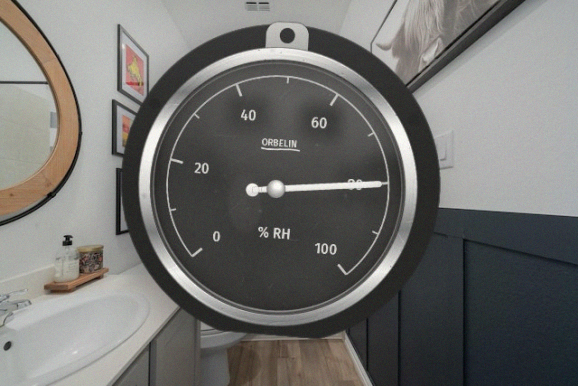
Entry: 80 %
